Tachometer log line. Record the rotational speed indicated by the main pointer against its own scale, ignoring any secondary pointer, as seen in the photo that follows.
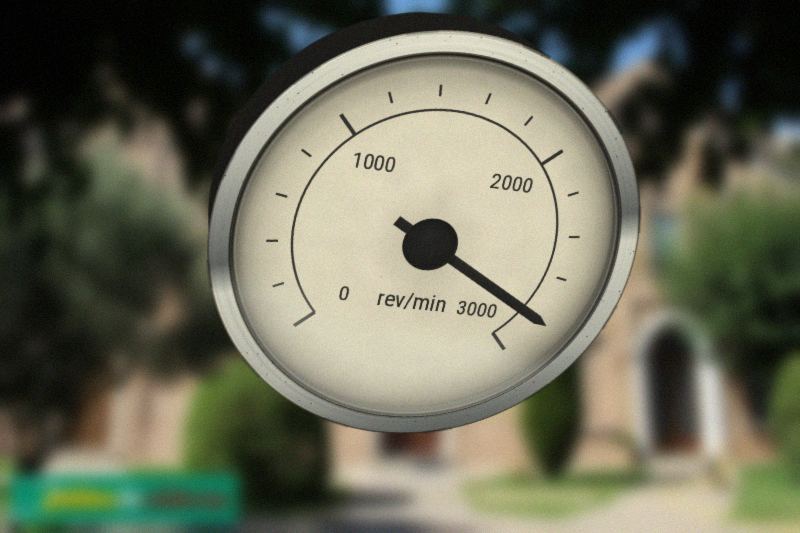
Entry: 2800 rpm
